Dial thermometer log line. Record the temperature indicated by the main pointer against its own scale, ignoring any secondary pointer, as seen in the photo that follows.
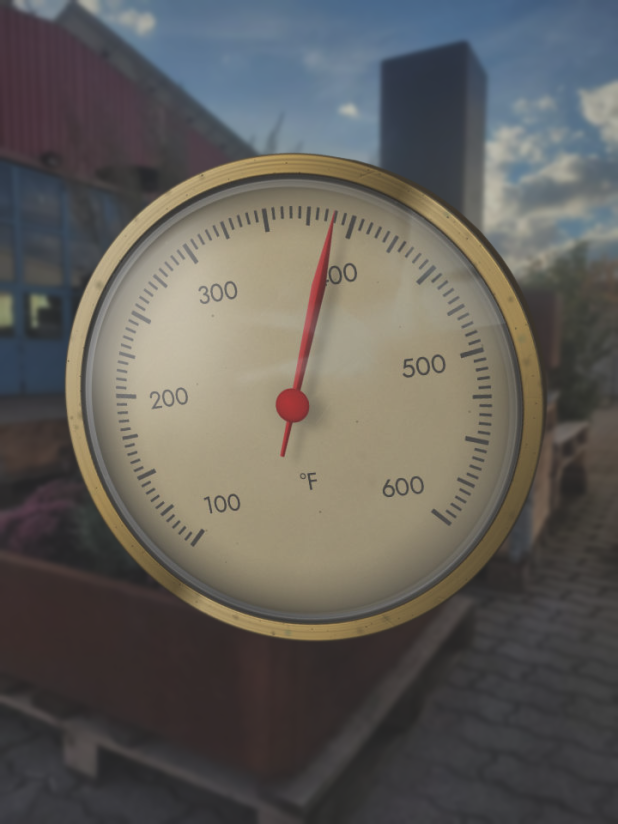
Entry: 390 °F
